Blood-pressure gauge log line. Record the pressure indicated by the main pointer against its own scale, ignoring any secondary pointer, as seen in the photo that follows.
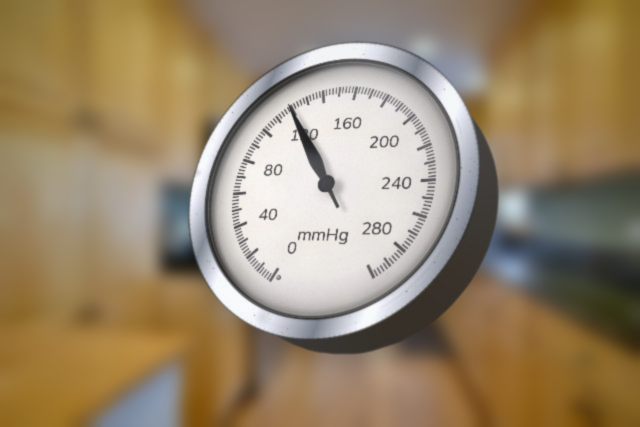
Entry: 120 mmHg
